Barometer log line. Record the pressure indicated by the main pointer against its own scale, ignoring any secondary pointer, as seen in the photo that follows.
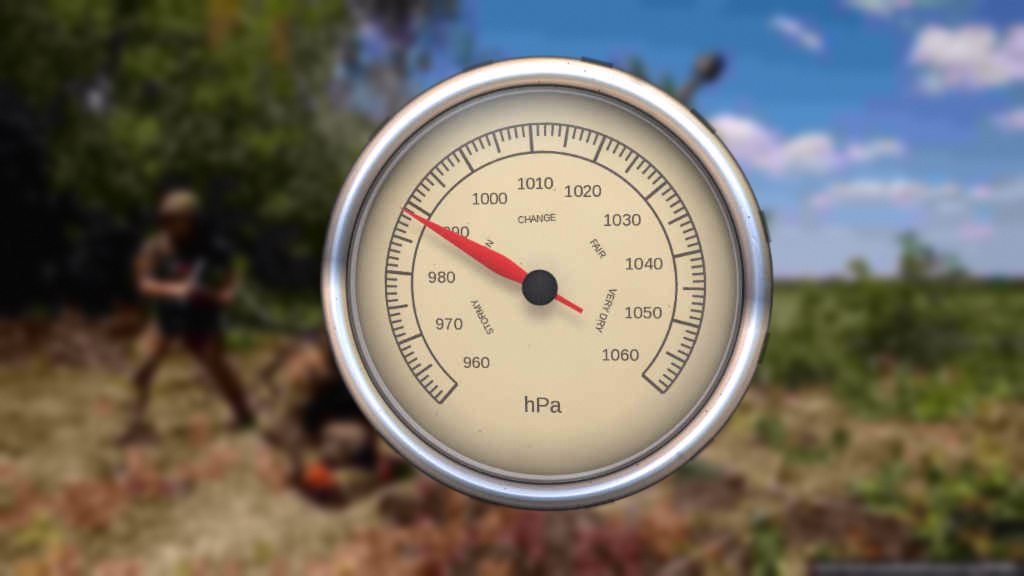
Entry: 989 hPa
